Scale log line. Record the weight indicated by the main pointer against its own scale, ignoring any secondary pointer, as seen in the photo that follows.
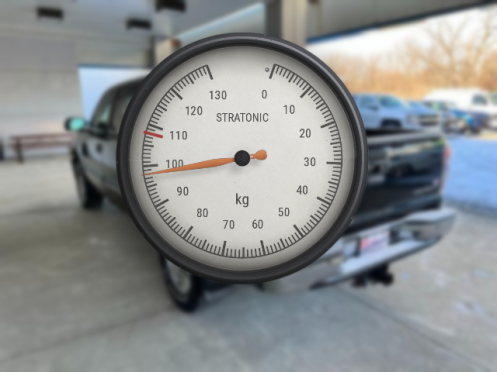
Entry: 98 kg
